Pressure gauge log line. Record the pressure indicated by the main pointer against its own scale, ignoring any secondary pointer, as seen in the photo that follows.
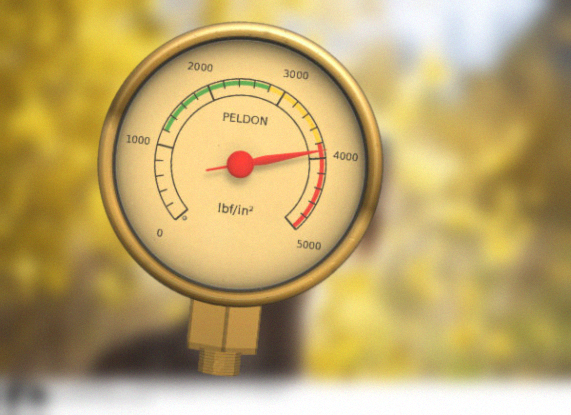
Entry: 3900 psi
